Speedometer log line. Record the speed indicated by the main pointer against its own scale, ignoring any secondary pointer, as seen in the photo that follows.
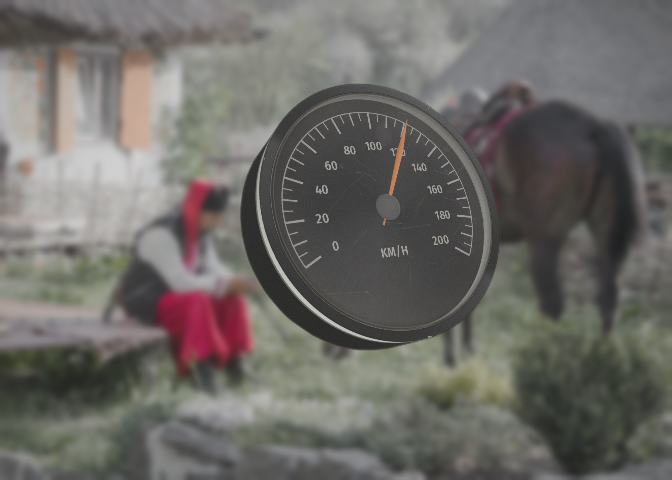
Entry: 120 km/h
